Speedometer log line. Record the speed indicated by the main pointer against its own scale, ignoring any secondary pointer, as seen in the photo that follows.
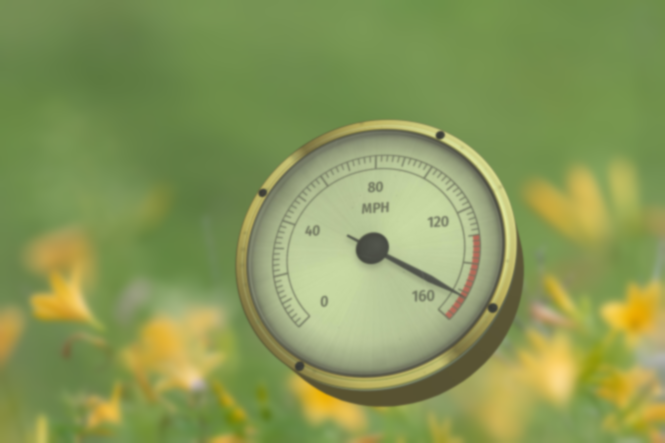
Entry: 152 mph
